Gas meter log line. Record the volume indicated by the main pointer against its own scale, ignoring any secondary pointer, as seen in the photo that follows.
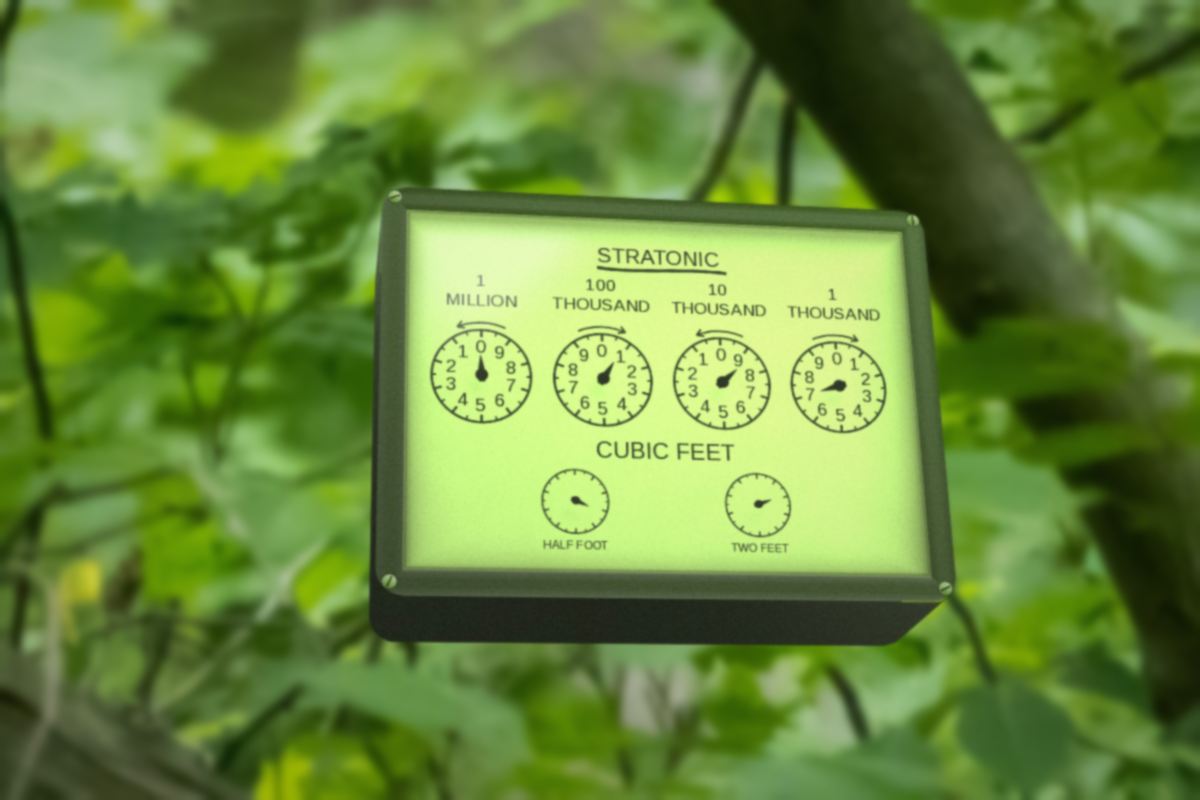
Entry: 8700 ft³
